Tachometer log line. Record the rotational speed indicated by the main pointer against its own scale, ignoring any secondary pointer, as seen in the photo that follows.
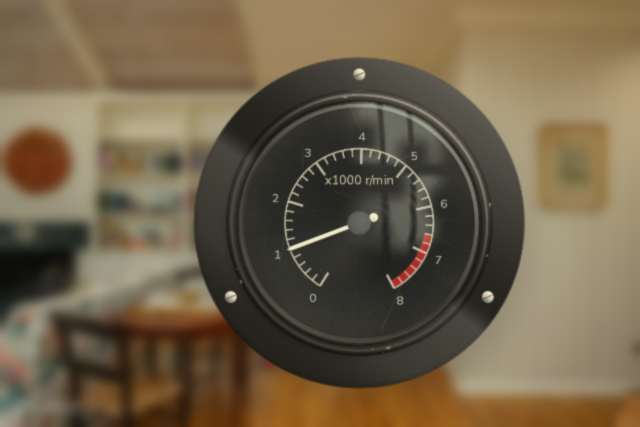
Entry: 1000 rpm
